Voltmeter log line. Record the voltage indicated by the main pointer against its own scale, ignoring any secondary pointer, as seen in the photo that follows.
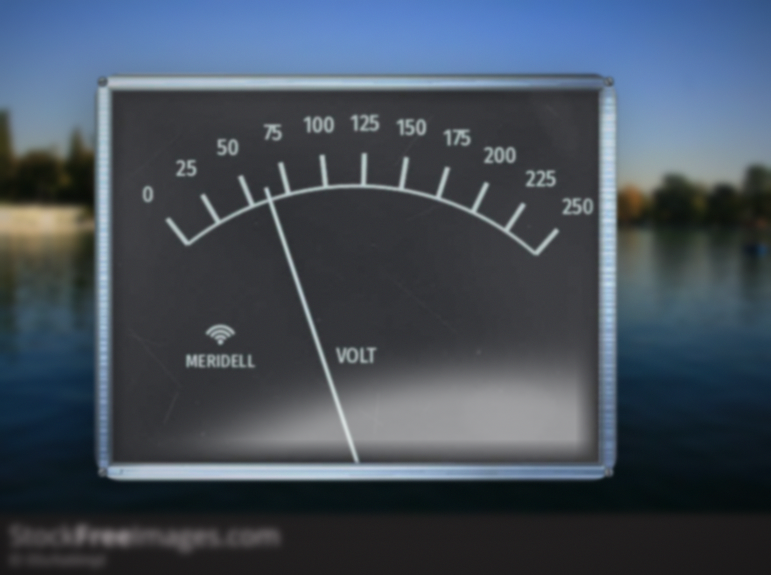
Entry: 62.5 V
